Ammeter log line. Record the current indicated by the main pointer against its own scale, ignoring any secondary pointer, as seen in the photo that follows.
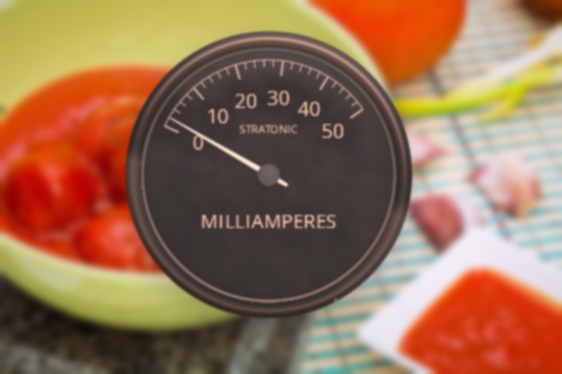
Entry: 2 mA
